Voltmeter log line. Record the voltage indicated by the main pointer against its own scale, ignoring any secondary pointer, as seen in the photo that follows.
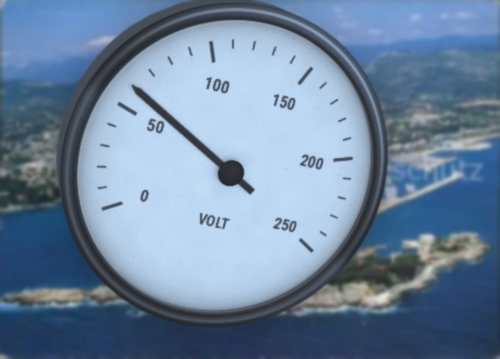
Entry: 60 V
